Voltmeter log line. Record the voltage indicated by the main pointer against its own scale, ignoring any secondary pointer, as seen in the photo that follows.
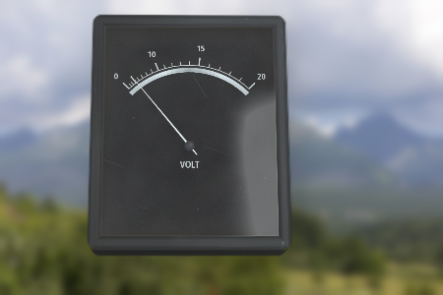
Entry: 5 V
